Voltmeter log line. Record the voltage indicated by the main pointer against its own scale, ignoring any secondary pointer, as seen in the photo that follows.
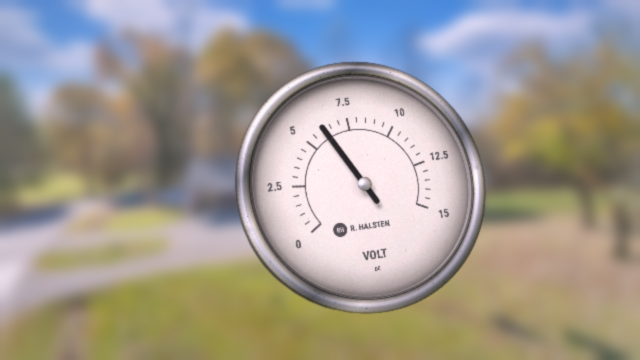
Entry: 6 V
